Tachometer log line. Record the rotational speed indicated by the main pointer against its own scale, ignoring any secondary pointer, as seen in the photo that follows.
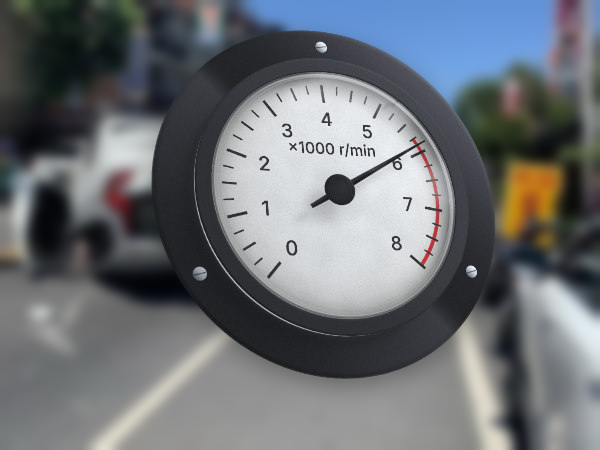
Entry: 5875 rpm
